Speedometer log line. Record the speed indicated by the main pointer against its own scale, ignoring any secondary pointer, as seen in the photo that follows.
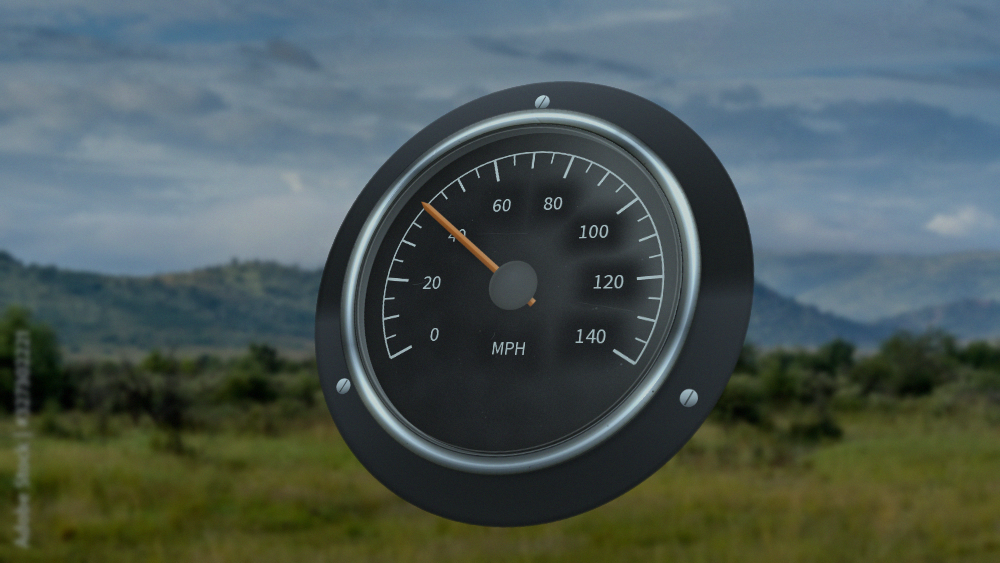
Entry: 40 mph
